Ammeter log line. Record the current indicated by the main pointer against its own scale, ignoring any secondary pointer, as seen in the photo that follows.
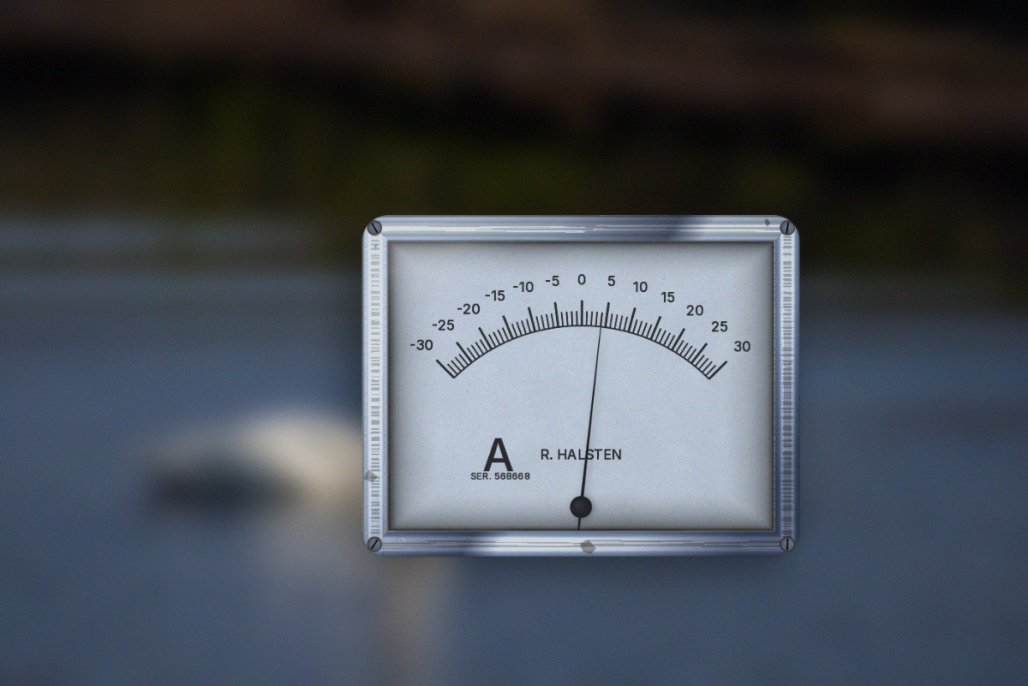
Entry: 4 A
